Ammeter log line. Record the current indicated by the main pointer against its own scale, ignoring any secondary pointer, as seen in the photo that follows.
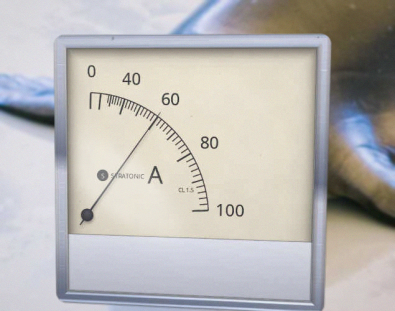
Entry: 60 A
